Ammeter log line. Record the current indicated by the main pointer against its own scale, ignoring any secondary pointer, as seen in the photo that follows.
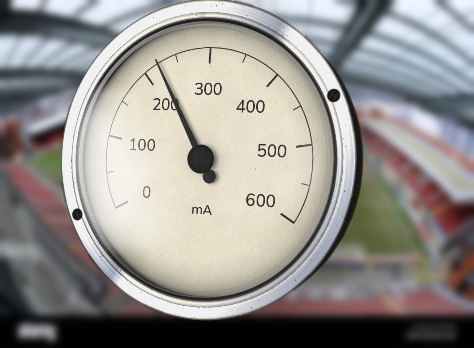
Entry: 225 mA
